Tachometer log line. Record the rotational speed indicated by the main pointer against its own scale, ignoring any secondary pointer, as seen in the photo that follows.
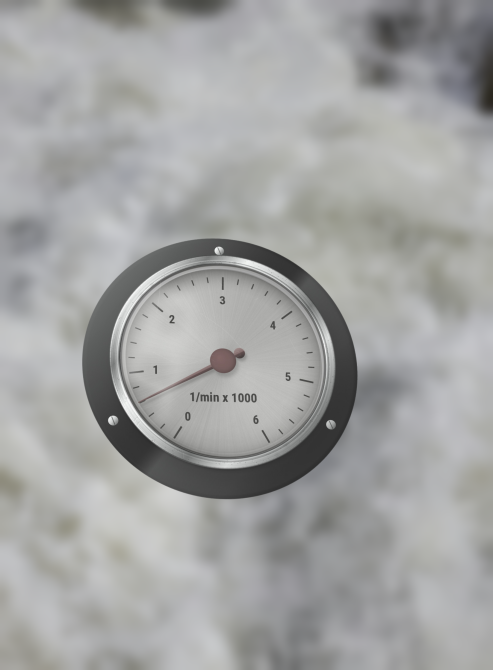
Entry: 600 rpm
